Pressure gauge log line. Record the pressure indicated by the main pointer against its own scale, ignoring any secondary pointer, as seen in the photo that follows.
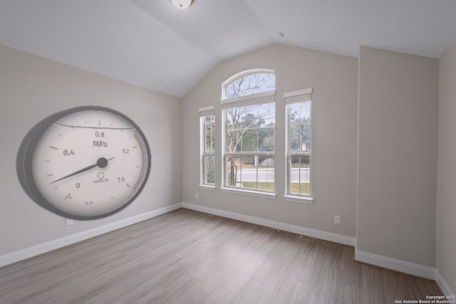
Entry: 0.15 MPa
